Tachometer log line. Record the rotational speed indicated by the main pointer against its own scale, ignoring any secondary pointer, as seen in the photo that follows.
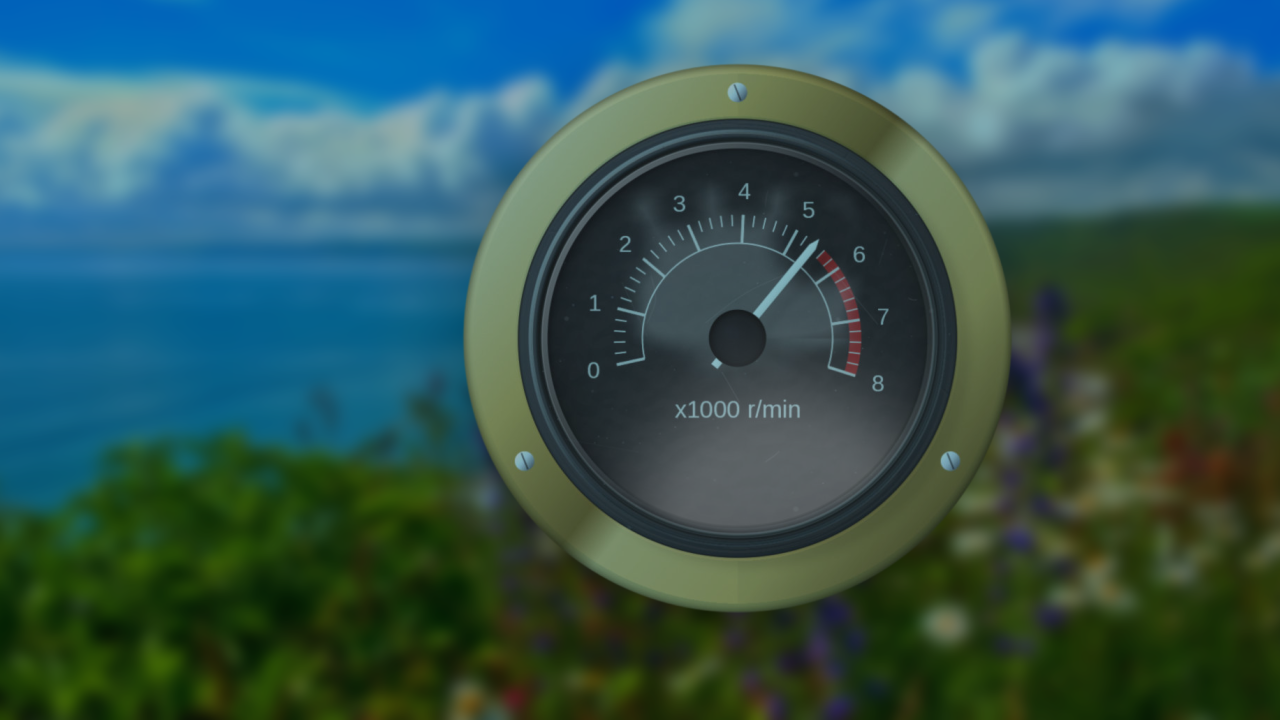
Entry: 5400 rpm
